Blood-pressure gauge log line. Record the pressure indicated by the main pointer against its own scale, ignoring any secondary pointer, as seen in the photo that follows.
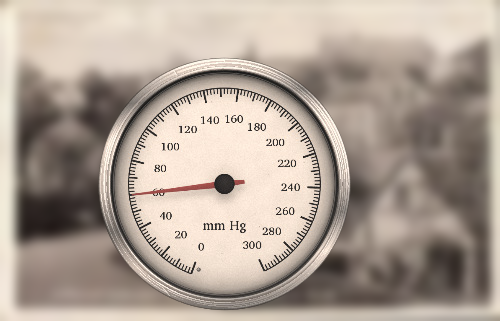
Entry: 60 mmHg
